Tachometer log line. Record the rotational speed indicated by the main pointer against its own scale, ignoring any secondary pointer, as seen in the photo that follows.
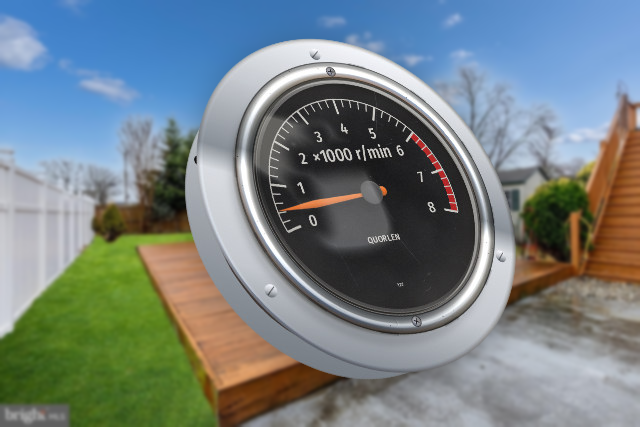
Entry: 400 rpm
